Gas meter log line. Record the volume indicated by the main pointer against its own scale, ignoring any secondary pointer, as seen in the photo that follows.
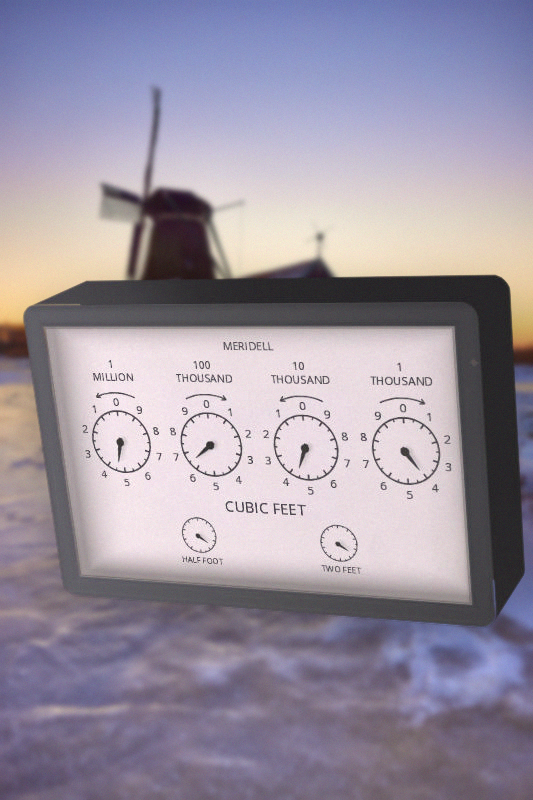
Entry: 464400 ft³
